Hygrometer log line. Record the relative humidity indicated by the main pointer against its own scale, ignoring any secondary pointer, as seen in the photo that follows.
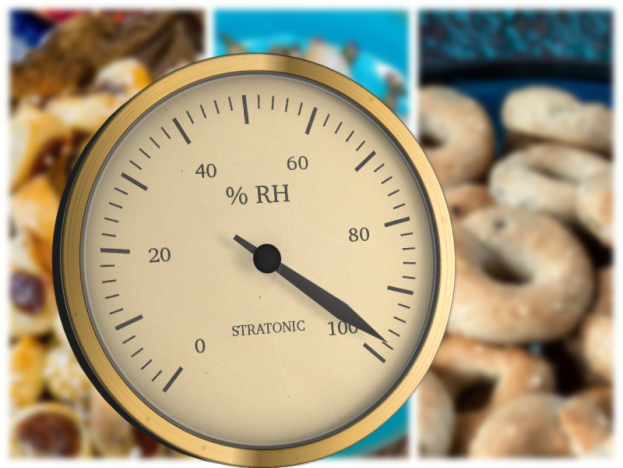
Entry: 98 %
